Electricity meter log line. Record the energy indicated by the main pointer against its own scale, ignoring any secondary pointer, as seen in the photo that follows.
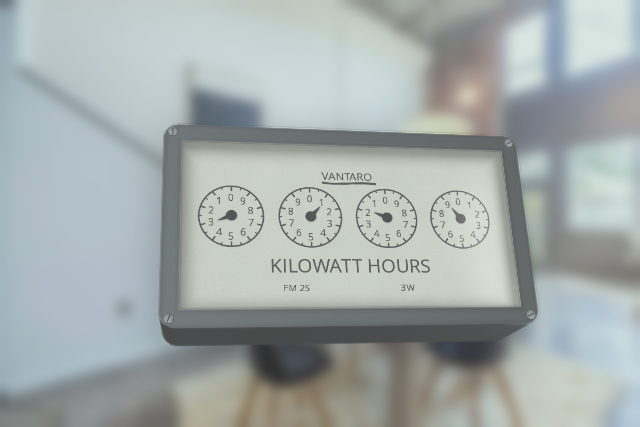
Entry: 3119 kWh
